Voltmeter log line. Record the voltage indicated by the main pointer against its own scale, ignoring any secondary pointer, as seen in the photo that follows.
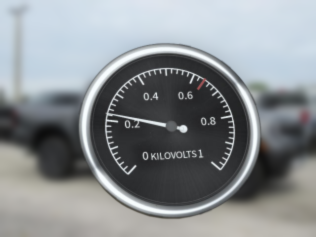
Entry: 0.22 kV
